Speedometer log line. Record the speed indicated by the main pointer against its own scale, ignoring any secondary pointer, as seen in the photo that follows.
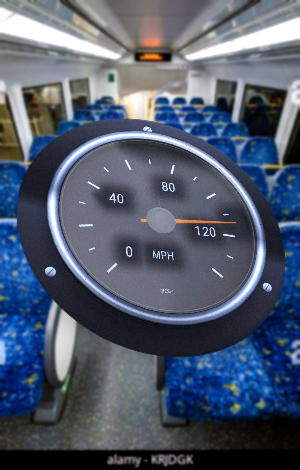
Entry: 115 mph
